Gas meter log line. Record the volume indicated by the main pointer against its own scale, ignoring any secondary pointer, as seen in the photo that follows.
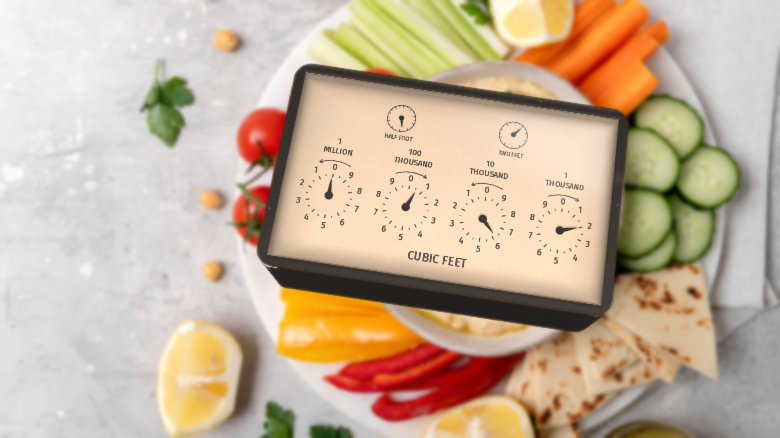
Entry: 6200 ft³
